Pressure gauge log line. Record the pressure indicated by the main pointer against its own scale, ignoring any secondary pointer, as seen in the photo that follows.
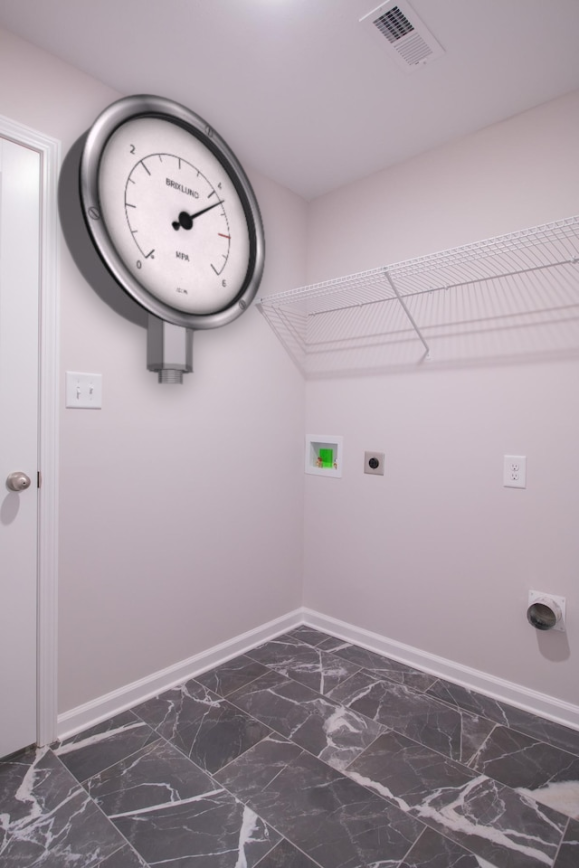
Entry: 4.25 MPa
